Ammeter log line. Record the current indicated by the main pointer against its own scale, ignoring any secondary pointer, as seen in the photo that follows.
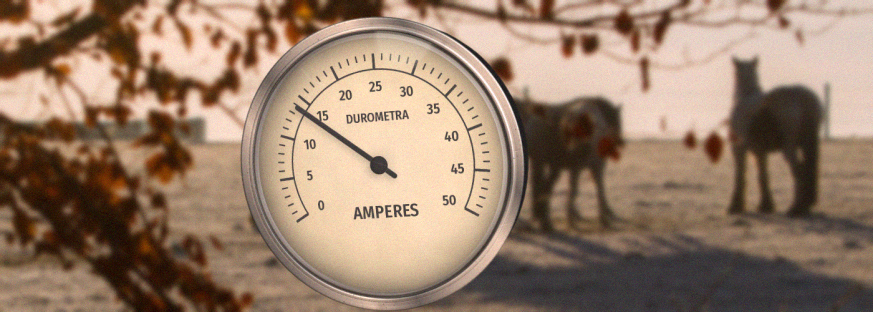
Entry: 14 A
